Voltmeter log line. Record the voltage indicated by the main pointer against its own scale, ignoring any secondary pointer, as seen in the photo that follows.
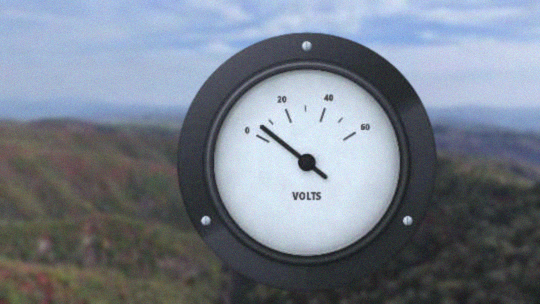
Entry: 5 V
